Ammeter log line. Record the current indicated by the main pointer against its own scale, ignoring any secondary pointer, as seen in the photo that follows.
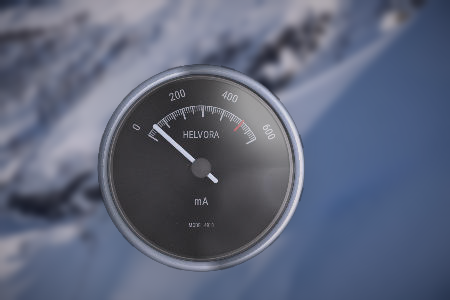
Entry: 50 mA
